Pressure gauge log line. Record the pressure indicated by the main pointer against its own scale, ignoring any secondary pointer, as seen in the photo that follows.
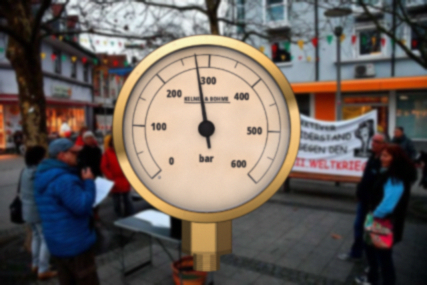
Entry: 275 bar
